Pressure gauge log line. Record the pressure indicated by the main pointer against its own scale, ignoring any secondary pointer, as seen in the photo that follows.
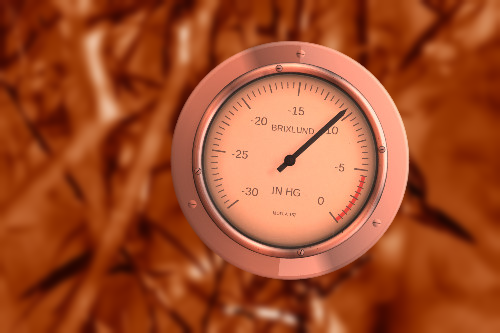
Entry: -10.5 inHg
